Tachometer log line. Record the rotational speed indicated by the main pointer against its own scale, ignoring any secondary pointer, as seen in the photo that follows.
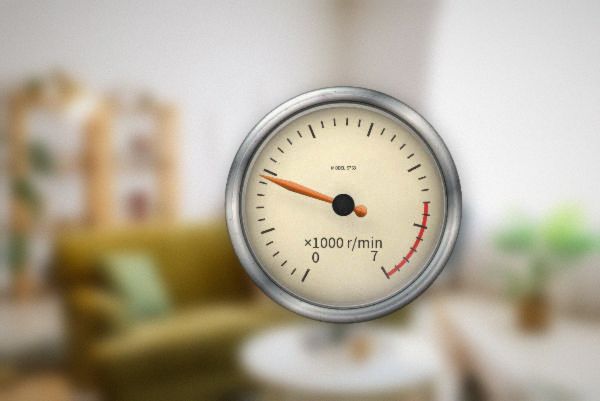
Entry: 1900 rpm
